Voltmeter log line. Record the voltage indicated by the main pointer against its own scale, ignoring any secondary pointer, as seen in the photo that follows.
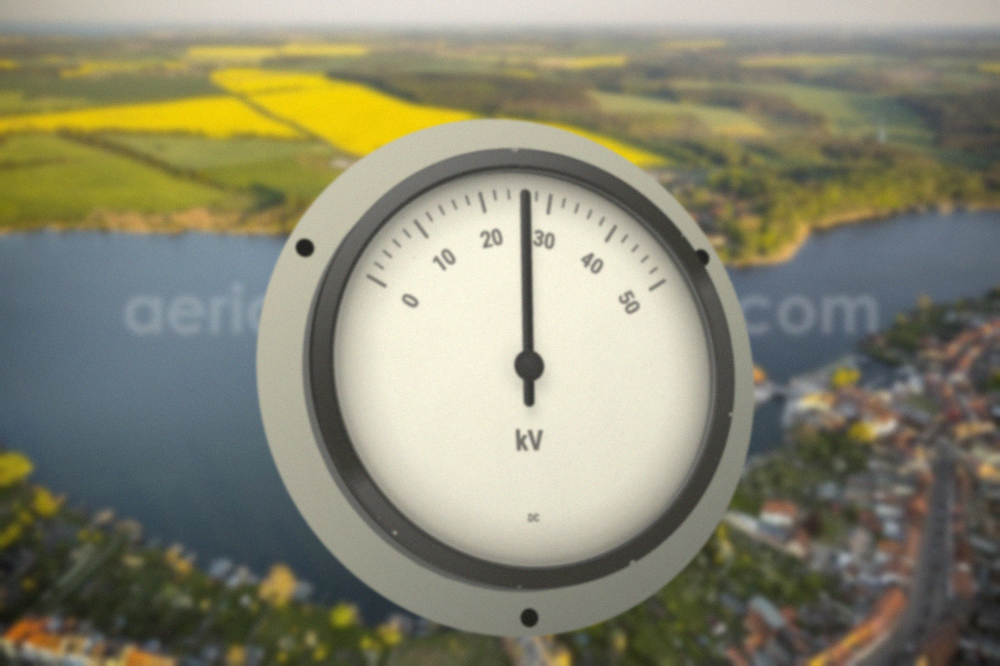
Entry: 26 kV
